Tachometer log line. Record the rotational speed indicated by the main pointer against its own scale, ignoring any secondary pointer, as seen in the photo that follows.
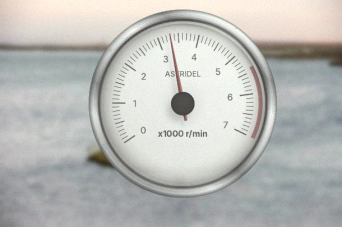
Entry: 3300 rpm
